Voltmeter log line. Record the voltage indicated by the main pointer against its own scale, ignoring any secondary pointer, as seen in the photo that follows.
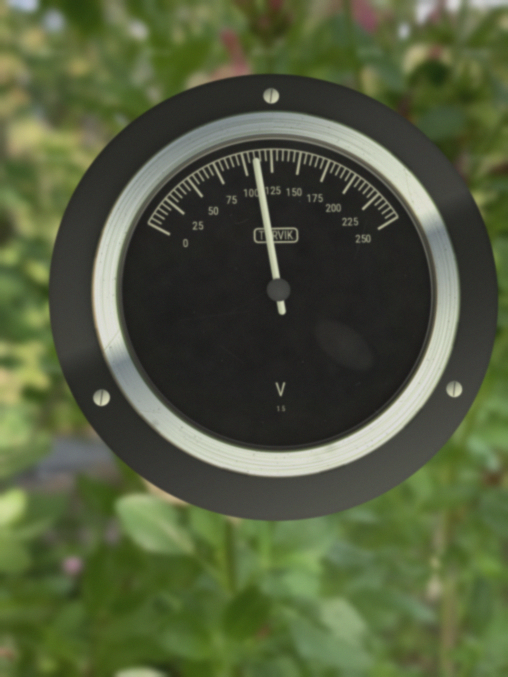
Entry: 110 V
